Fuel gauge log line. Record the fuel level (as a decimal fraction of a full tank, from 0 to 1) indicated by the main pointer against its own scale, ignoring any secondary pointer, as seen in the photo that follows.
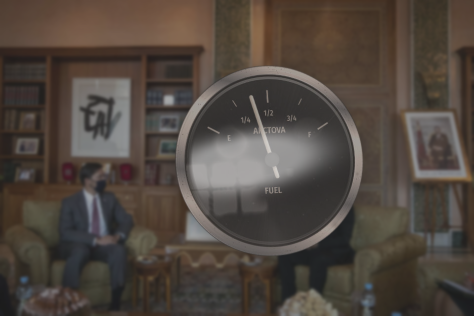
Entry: 0.375
